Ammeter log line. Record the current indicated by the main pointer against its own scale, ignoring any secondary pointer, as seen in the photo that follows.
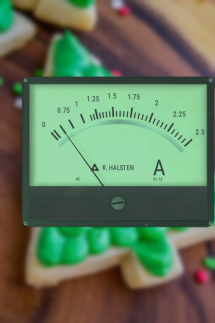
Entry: 0.5 A
